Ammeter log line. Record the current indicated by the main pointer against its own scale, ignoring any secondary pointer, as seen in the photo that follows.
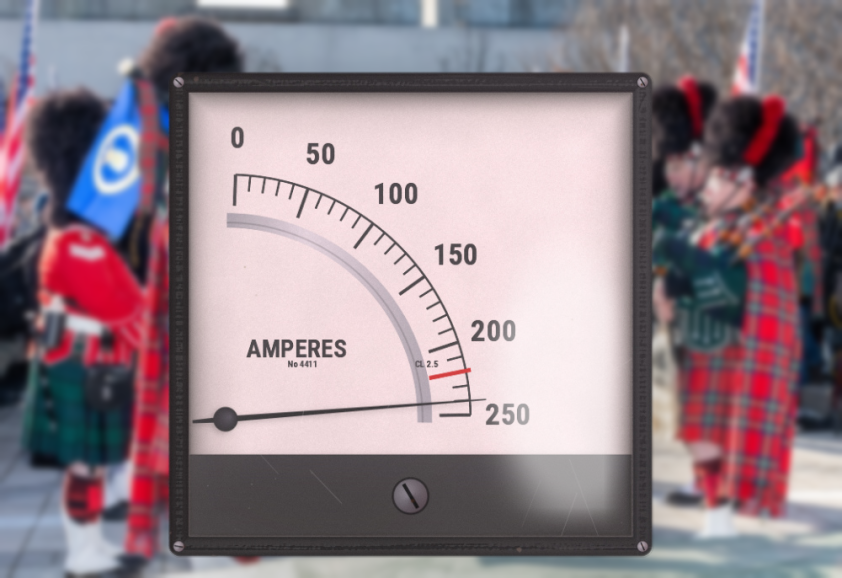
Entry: 240 A
